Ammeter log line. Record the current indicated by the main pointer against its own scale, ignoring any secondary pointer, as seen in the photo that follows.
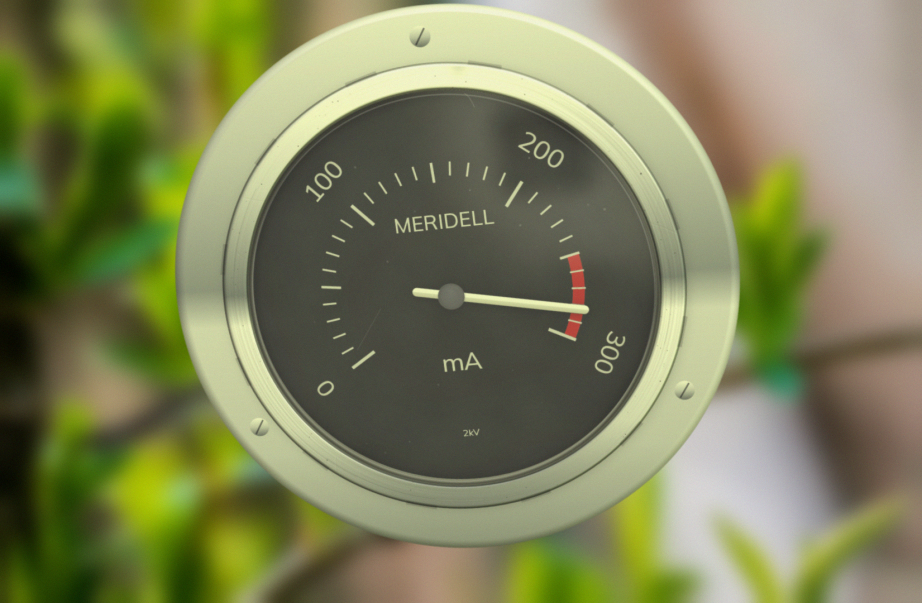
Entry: 280 mA
